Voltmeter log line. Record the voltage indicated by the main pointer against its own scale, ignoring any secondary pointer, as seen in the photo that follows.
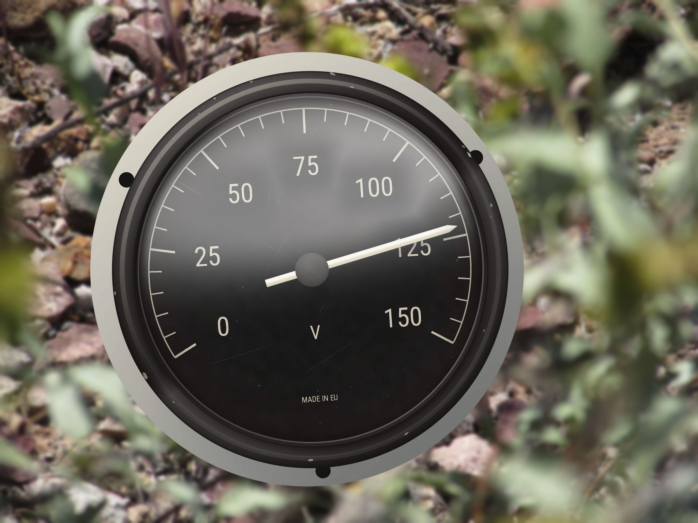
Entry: 122.5 V
